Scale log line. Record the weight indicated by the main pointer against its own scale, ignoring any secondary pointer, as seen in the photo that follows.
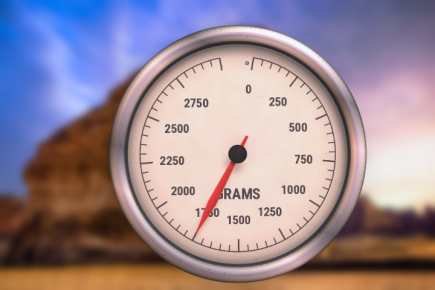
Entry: 1750 g
